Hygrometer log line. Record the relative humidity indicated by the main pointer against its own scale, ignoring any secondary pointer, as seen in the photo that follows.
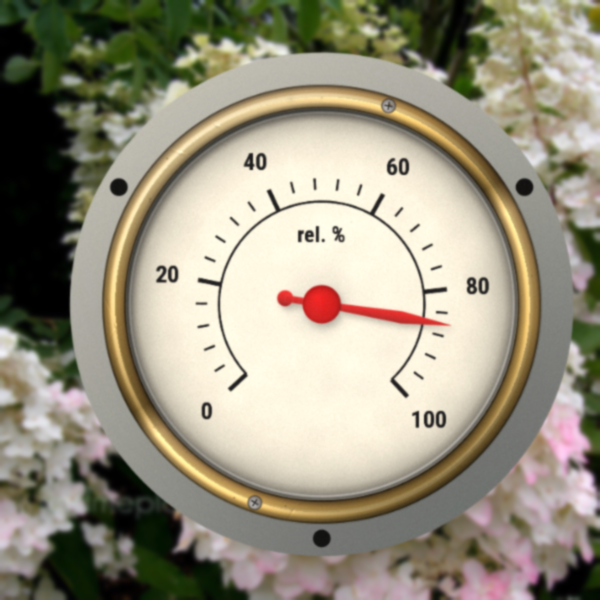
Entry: 86 %
